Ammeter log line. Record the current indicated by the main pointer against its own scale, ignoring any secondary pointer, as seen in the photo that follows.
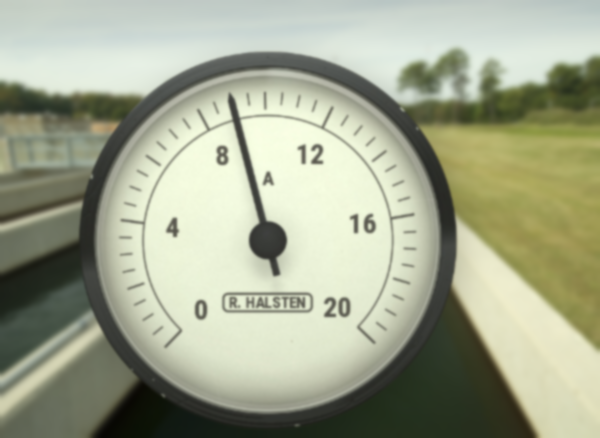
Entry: 9 A
